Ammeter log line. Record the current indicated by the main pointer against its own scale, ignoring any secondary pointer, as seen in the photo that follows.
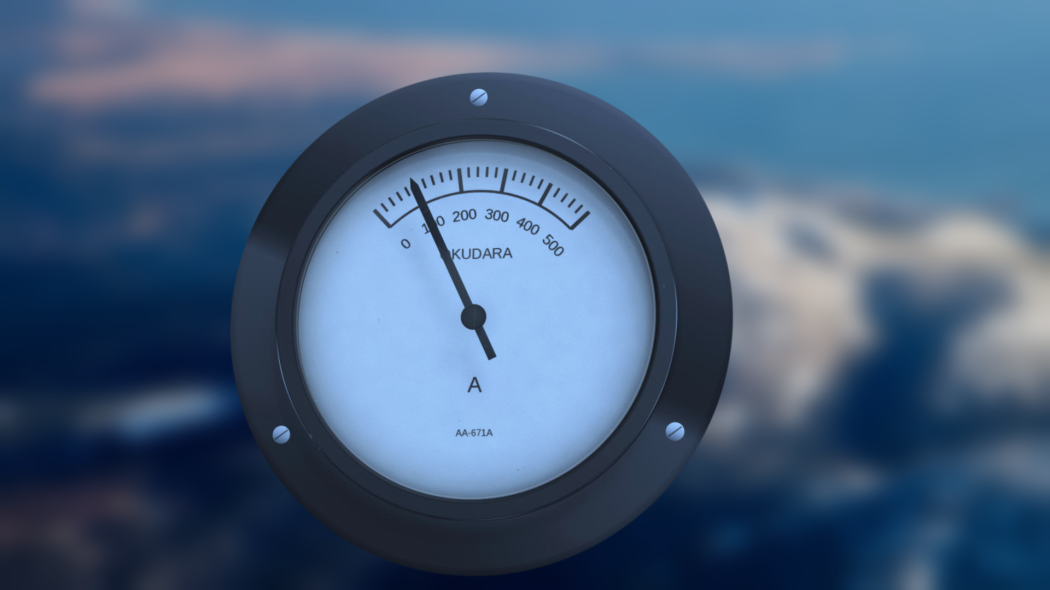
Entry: 100 A
